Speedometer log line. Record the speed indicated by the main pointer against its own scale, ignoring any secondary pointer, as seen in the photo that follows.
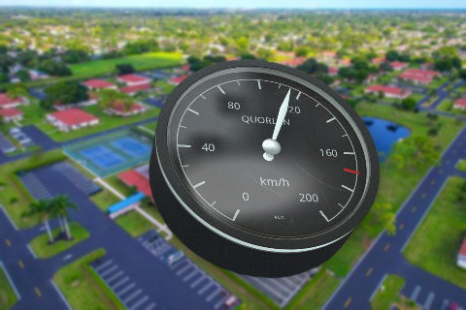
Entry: 115 km/h
